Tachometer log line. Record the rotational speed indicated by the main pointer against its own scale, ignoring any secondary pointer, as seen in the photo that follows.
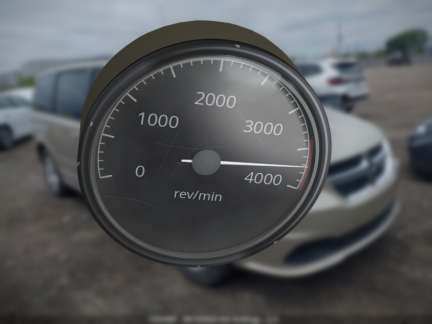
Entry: 3700 rpm
